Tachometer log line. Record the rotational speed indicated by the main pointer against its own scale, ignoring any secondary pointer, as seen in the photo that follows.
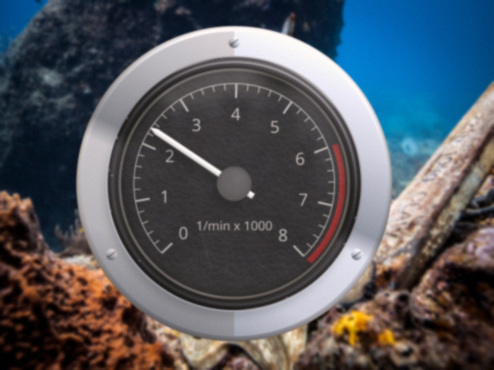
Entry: 2300 rpm
